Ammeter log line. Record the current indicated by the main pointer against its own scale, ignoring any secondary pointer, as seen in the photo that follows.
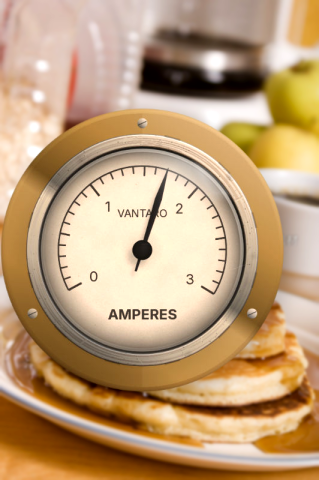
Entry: 1.7 A
